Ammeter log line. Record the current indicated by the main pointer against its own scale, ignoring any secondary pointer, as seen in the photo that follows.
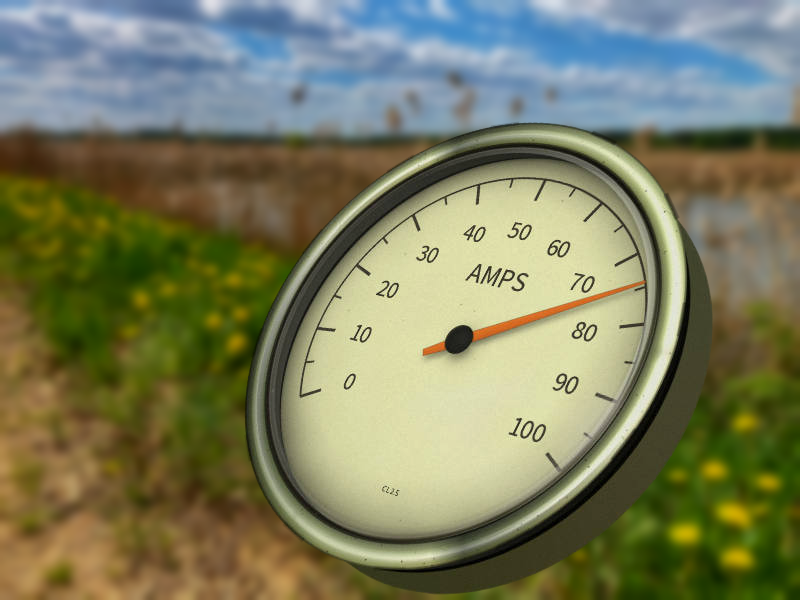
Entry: 75 A
